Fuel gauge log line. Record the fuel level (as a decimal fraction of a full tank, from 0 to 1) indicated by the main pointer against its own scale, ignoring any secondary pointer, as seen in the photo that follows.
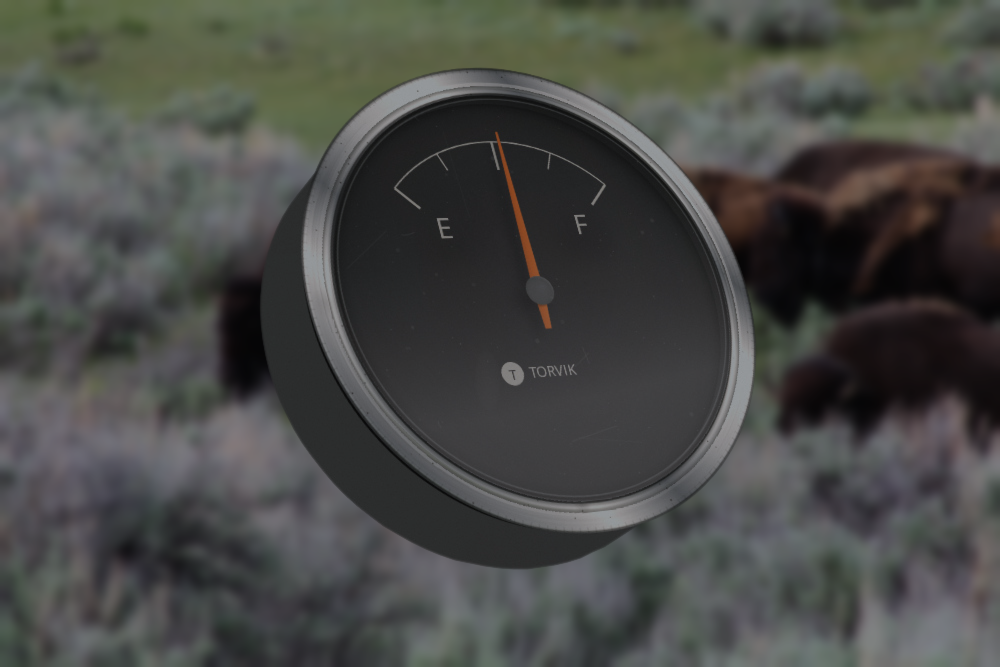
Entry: 0.5
